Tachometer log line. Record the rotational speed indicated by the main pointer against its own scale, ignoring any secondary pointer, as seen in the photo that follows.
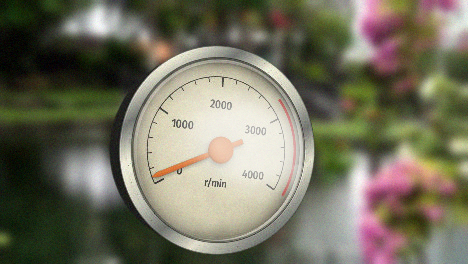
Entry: 100 rpm
